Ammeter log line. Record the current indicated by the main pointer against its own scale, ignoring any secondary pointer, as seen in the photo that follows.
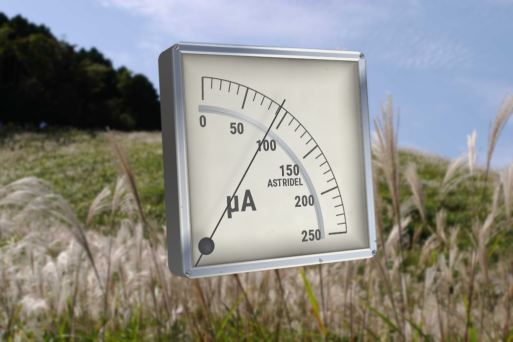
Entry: 90 µA
